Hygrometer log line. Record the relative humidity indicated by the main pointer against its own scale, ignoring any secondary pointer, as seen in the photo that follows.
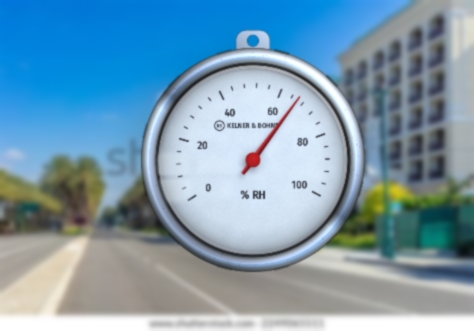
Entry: 66 %
